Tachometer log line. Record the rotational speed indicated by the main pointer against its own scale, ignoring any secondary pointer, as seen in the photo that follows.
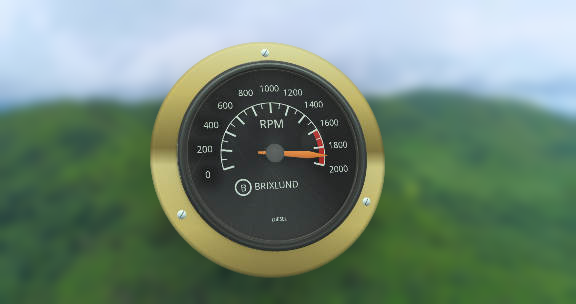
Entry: 1900 rpm
